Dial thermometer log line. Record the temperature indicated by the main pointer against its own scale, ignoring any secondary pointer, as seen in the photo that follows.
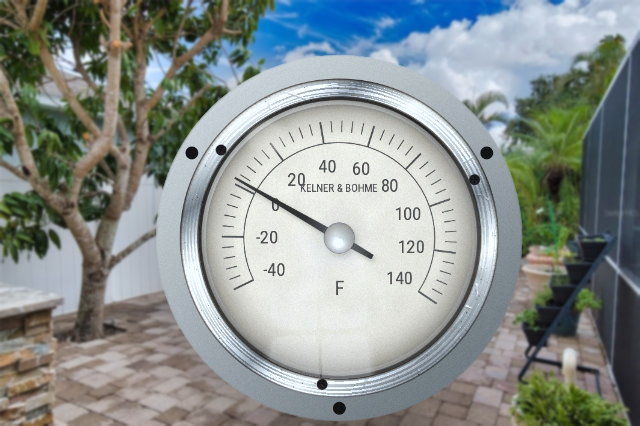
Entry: 2 °F
